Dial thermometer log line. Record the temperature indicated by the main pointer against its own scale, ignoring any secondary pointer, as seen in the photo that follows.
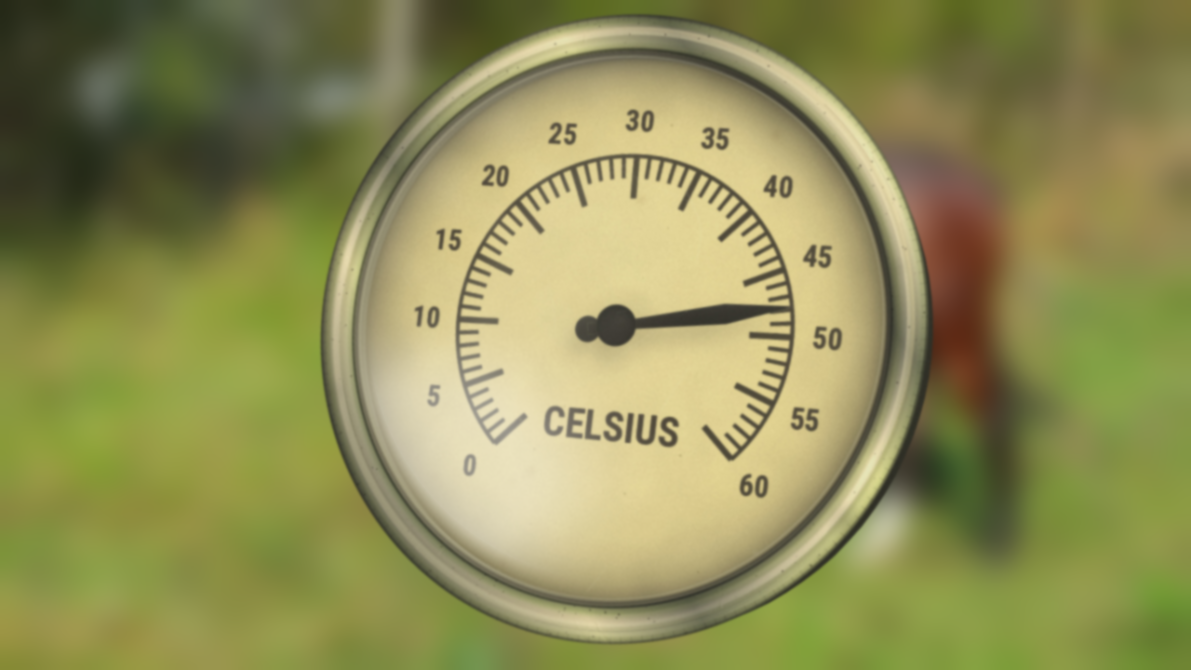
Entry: 48 °C
